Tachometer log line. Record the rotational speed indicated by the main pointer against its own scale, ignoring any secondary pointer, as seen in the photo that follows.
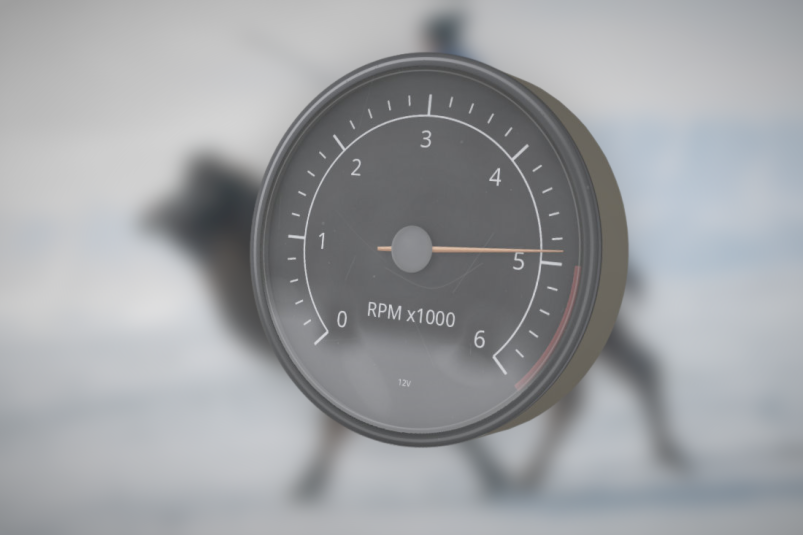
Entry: 4900 rpm
